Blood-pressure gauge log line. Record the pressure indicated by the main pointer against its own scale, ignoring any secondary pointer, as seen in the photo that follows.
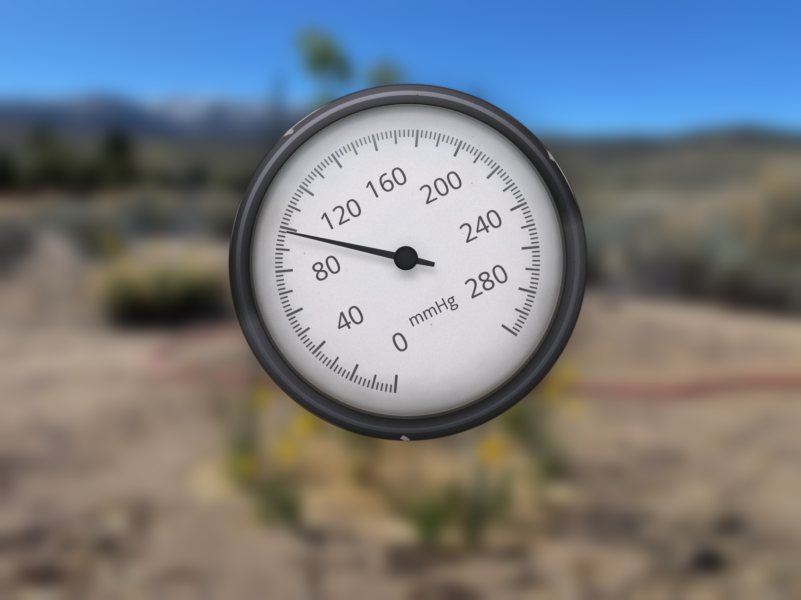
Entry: 98 mmHg
